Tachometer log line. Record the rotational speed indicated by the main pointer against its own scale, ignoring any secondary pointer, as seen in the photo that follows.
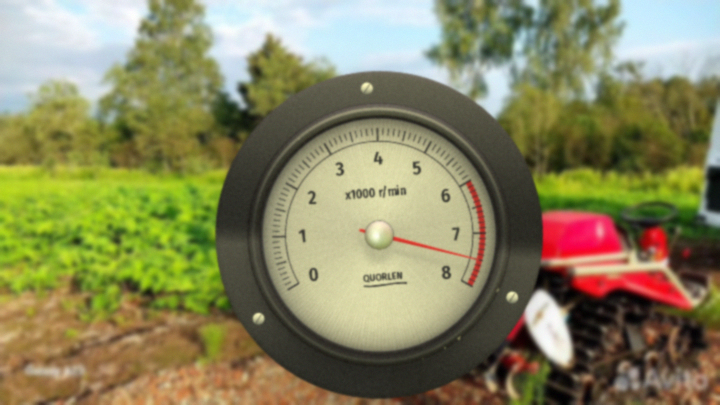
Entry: 7500 rpm
